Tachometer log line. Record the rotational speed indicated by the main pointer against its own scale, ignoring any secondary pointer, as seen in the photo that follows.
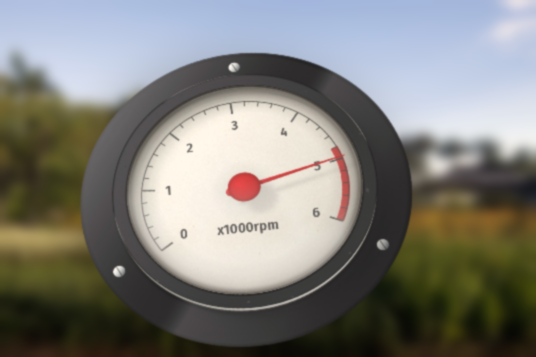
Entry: 5000 rpm
